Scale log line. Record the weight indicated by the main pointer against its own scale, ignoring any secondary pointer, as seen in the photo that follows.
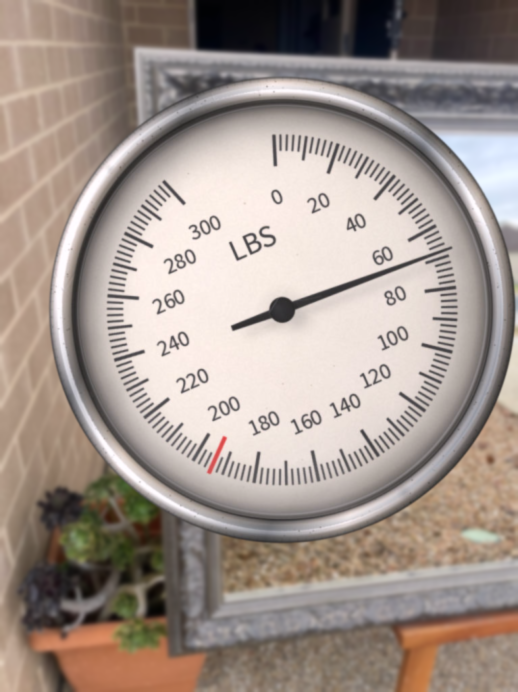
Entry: 68 lb
